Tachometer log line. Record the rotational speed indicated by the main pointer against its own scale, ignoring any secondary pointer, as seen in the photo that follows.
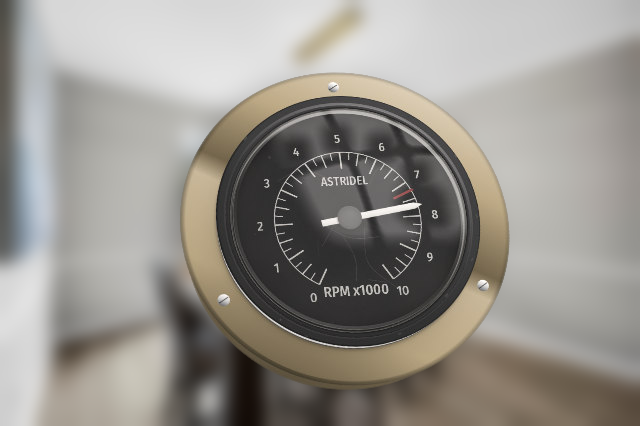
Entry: 7750 rpm
